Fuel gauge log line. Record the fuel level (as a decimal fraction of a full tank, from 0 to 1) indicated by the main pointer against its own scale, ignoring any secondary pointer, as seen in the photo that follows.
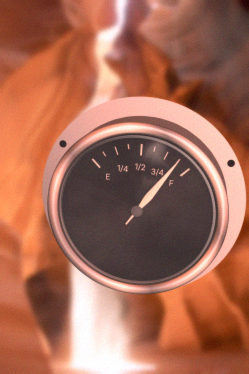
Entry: 0.875
